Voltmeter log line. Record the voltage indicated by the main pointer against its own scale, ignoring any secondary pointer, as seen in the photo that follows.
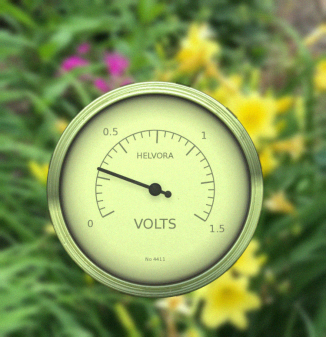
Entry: 0.3 V
